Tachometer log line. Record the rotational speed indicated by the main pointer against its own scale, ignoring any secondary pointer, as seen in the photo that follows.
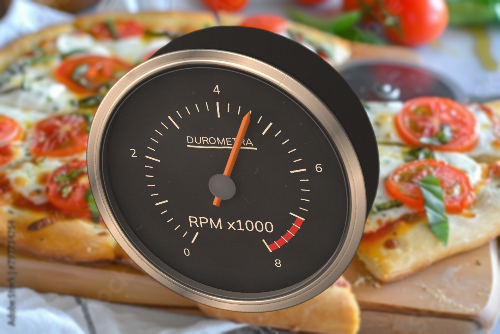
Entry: 4600 rpm
